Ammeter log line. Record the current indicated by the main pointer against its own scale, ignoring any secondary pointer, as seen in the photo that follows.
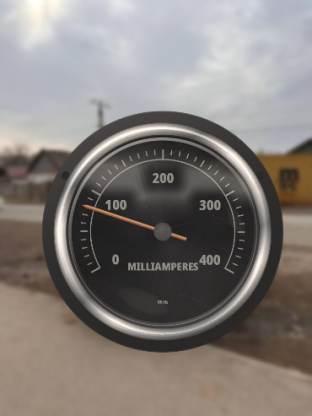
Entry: 80 mA
